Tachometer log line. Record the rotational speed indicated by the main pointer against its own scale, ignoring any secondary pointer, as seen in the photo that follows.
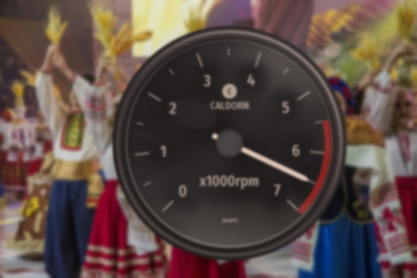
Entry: 6500 rpm
